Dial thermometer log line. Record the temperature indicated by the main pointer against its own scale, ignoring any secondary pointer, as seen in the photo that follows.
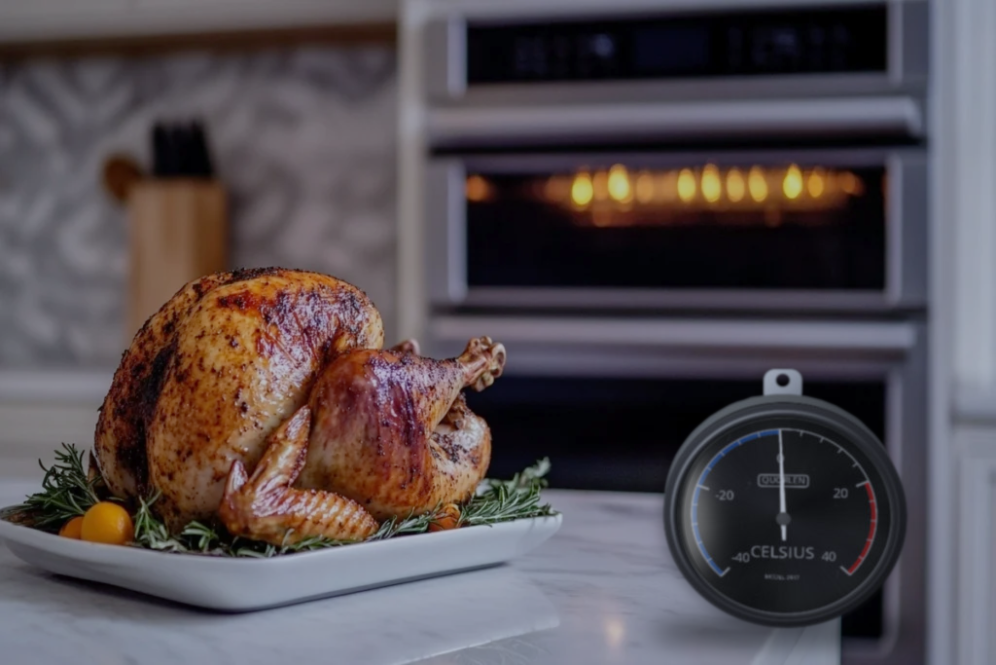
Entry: 0 °C
